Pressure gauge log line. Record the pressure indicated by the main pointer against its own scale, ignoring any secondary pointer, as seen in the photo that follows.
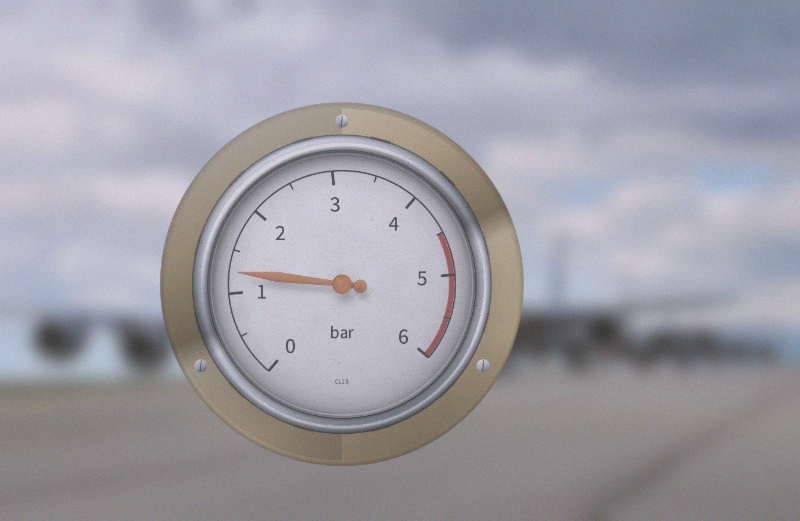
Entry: 1.25 bar
